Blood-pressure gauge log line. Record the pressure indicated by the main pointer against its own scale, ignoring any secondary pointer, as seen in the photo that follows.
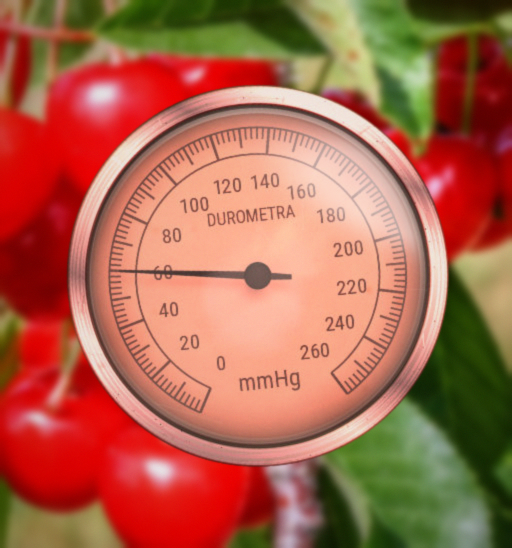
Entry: 60 mmHg
